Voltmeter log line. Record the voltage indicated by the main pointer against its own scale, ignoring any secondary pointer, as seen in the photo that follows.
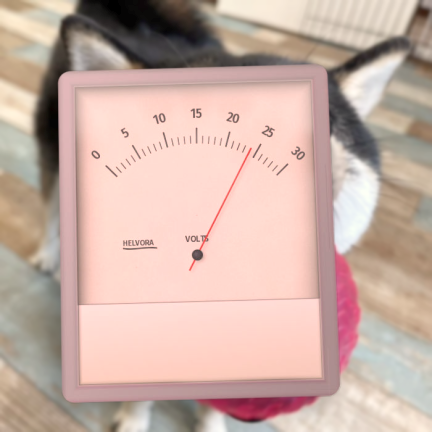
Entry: 24 V
